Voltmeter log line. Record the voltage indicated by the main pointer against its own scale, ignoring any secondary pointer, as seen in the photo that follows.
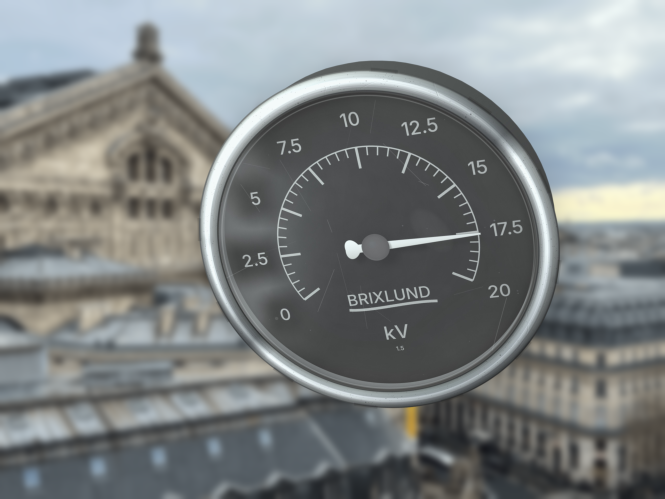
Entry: 17.5 kV
